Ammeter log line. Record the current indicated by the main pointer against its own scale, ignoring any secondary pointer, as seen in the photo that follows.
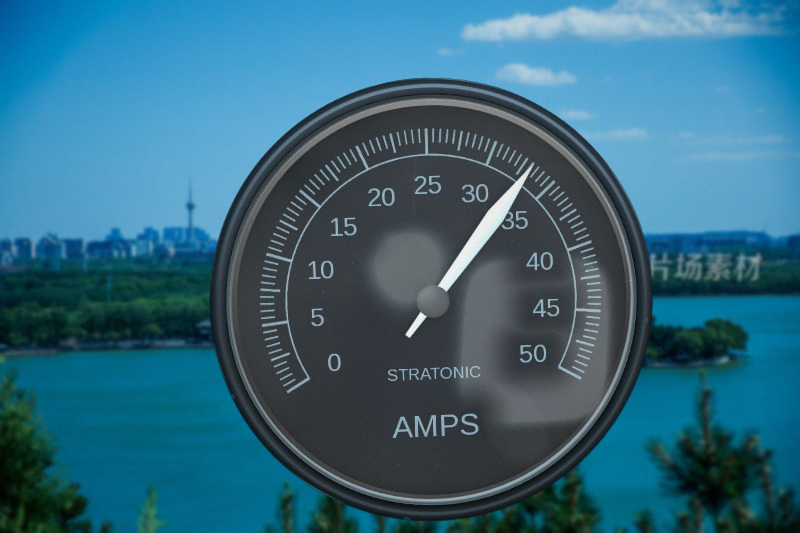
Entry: 33 A
